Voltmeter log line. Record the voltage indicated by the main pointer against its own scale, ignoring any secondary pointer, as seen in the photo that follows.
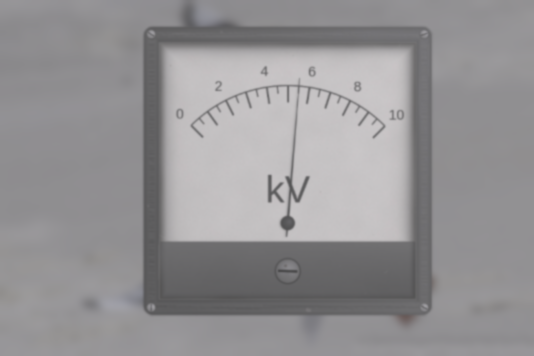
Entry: 5.5 kV
